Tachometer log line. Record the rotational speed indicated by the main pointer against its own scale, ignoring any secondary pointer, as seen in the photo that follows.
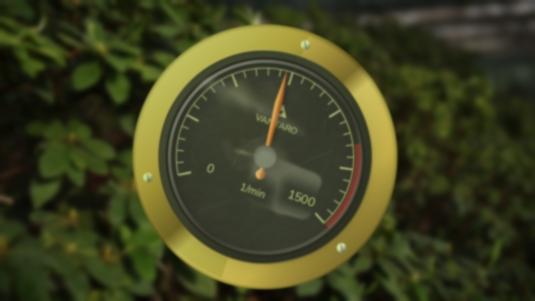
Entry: 725 rpm
